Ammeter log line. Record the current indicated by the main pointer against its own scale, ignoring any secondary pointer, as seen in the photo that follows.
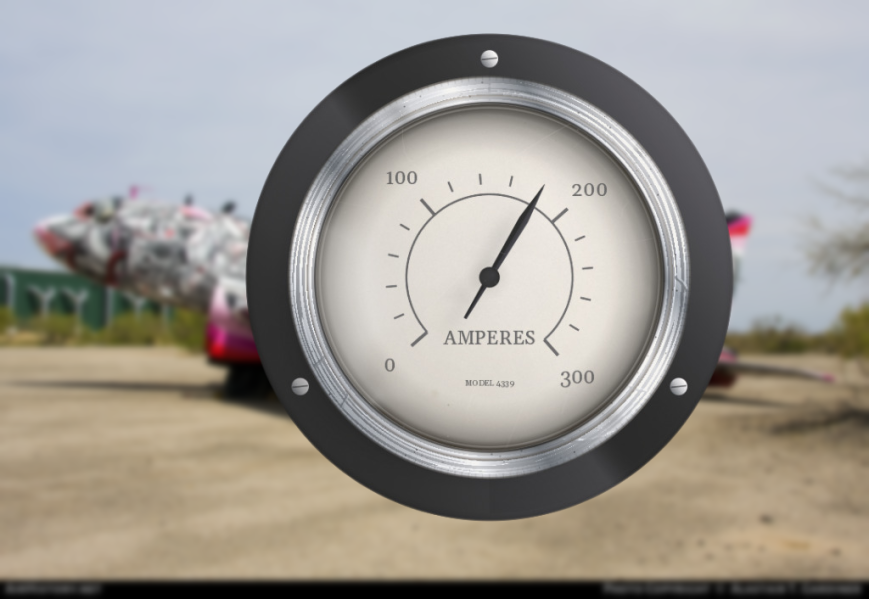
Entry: 180 A
